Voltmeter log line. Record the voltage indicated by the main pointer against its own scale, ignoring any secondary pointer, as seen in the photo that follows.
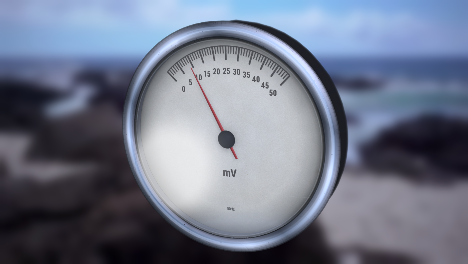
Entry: 10 mV
